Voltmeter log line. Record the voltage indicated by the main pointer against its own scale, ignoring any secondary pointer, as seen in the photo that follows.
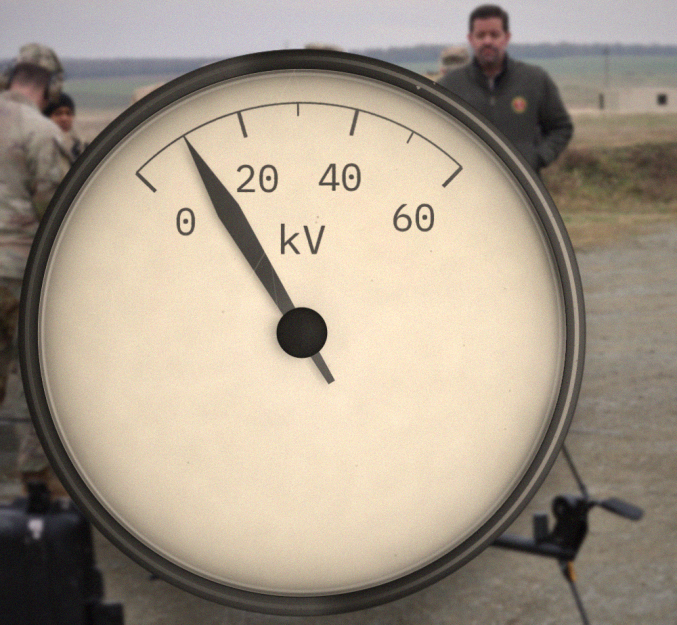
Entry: 10 kV
